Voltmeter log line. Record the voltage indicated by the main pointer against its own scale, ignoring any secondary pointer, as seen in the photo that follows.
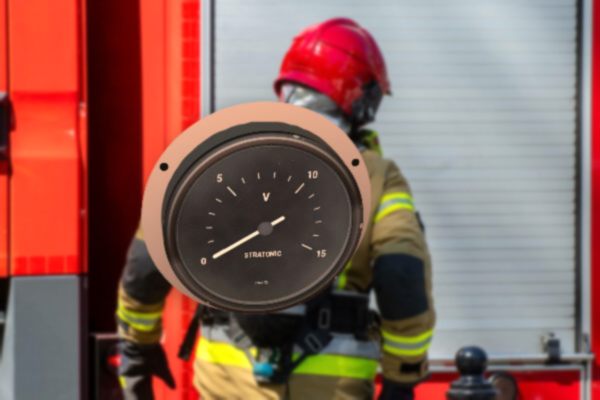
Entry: 0 V
